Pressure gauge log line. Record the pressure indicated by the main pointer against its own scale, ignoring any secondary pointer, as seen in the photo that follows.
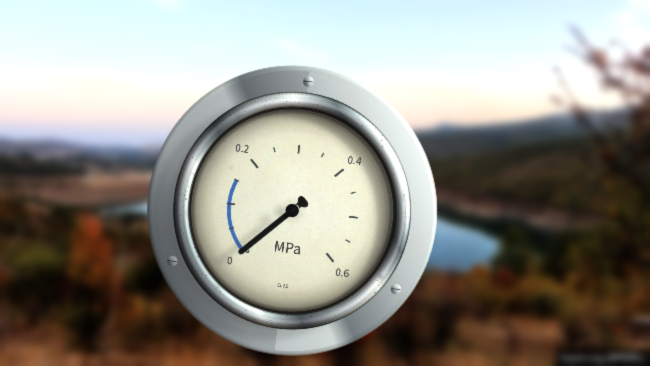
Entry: 0 MPa
